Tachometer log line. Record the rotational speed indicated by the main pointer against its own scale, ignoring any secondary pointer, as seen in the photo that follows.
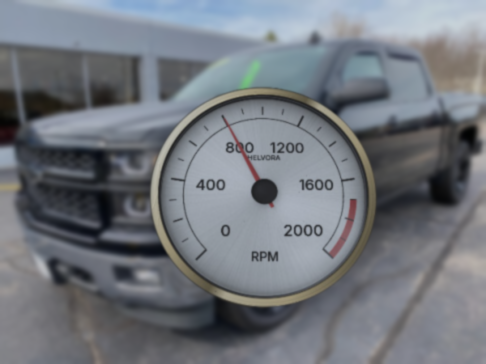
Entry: 800 rpm
